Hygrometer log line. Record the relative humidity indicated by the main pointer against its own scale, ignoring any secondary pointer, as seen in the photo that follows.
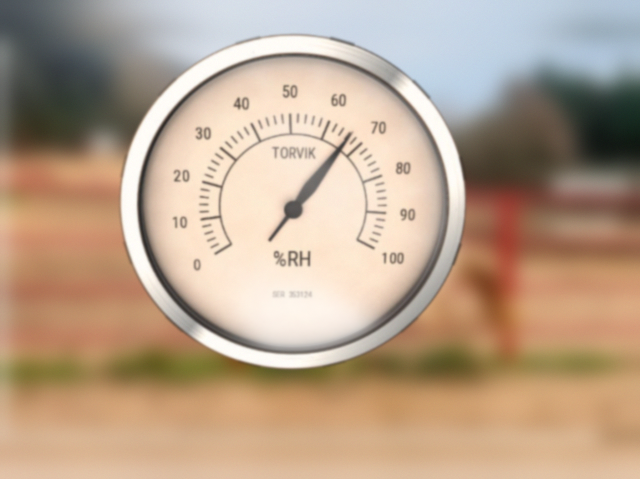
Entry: 66 %
